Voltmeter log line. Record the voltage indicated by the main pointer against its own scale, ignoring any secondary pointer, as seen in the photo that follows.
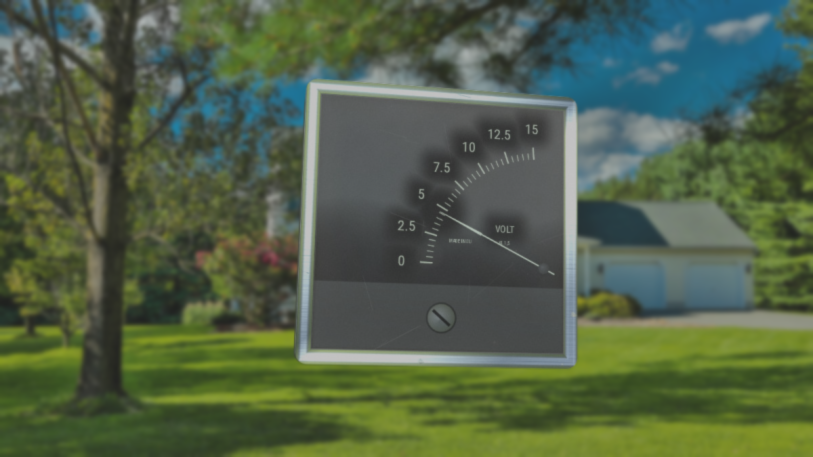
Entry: 4.5 V
